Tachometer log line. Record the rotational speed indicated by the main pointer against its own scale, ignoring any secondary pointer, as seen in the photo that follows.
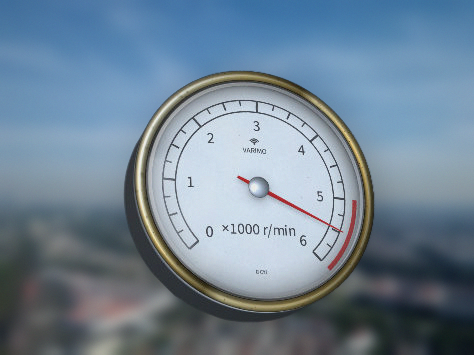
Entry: 5500 rpm
